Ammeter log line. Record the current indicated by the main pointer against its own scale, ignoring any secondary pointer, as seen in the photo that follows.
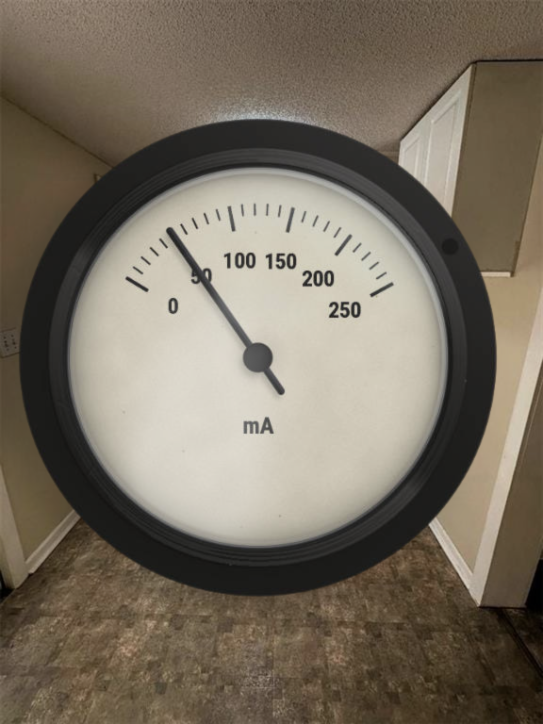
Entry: 50 mA
